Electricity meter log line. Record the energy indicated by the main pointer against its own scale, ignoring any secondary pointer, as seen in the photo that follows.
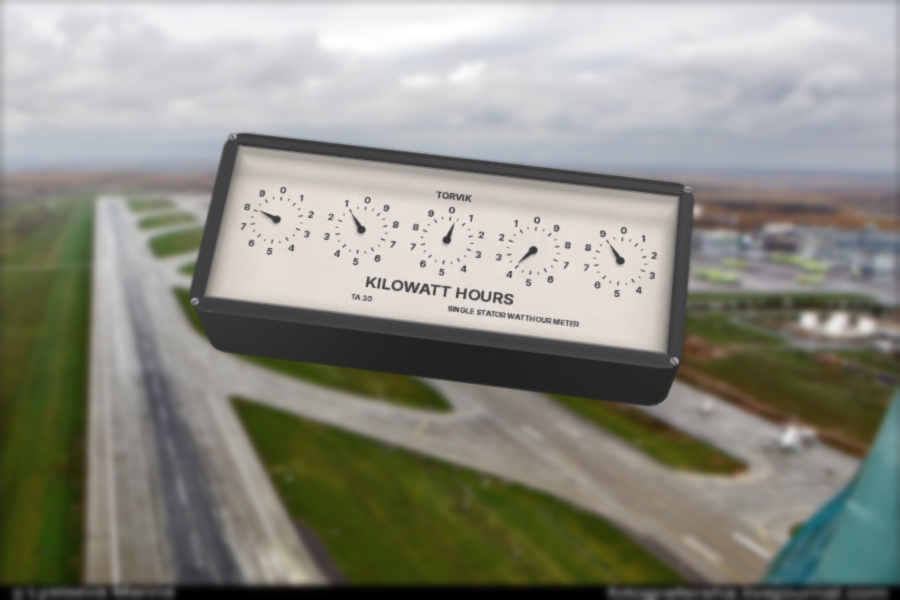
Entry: 81039 kWh
